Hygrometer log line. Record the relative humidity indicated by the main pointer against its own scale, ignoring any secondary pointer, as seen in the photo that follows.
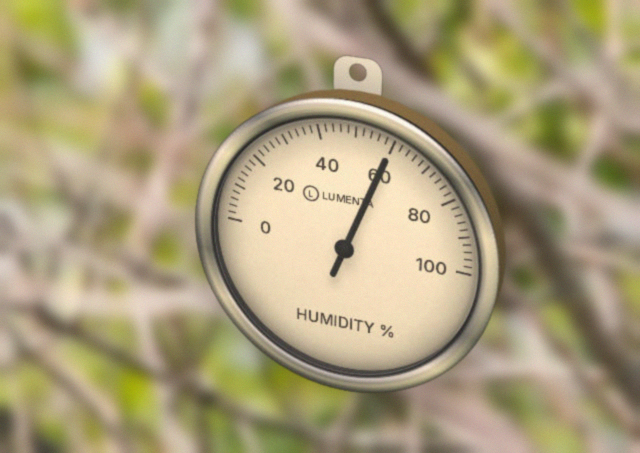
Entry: 60 %
